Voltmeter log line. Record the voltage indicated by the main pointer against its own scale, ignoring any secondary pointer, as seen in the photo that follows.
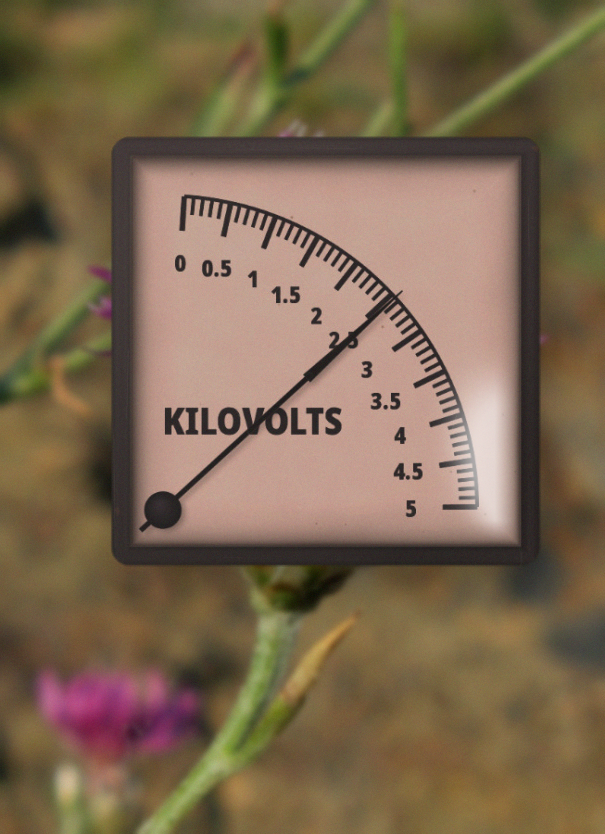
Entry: 2.55 kV
